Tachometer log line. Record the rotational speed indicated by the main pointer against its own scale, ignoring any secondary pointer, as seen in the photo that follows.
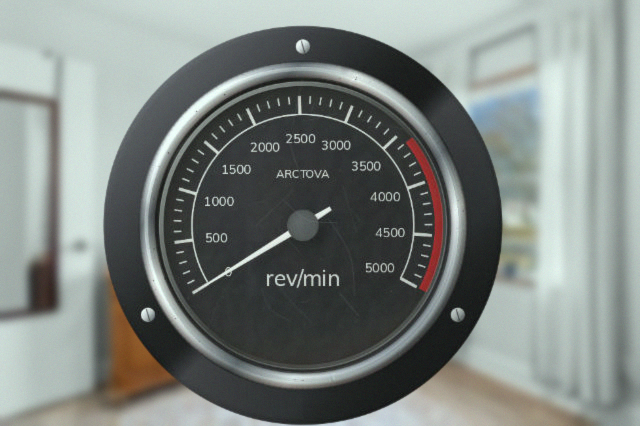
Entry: 0 rpm
